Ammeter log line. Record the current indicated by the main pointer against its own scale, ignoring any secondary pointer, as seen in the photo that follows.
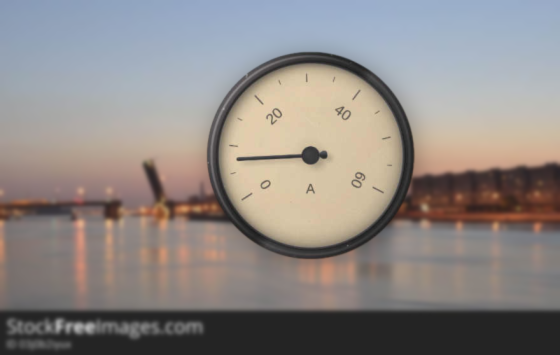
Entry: 7.5 A
